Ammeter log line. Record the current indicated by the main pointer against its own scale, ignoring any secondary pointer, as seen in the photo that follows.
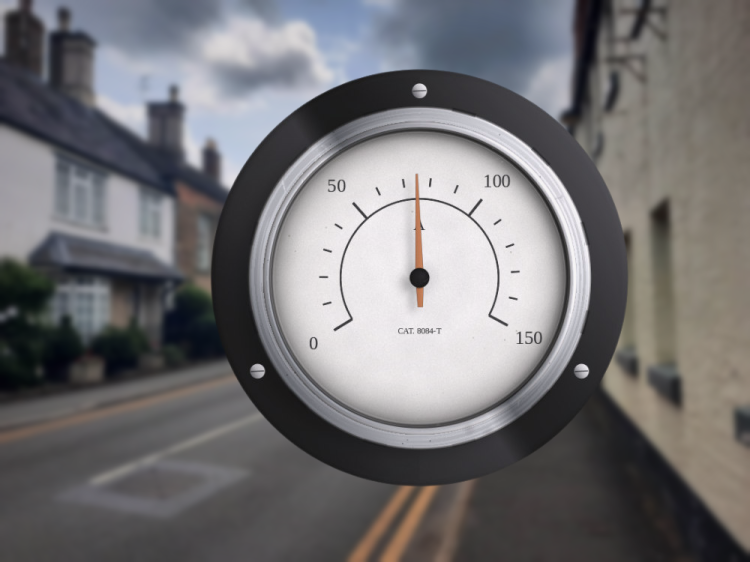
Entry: 75 A
